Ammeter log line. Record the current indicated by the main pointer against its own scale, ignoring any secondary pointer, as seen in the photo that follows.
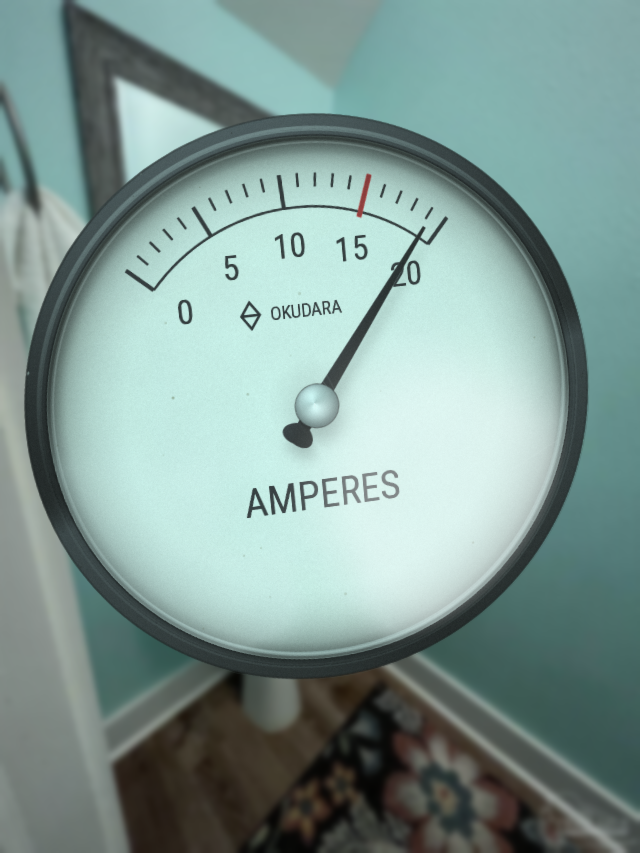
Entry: 19 A
